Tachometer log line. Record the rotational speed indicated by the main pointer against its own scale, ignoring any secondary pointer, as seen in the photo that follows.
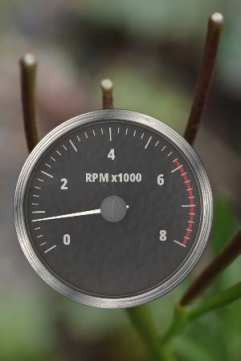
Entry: 800 rpm
